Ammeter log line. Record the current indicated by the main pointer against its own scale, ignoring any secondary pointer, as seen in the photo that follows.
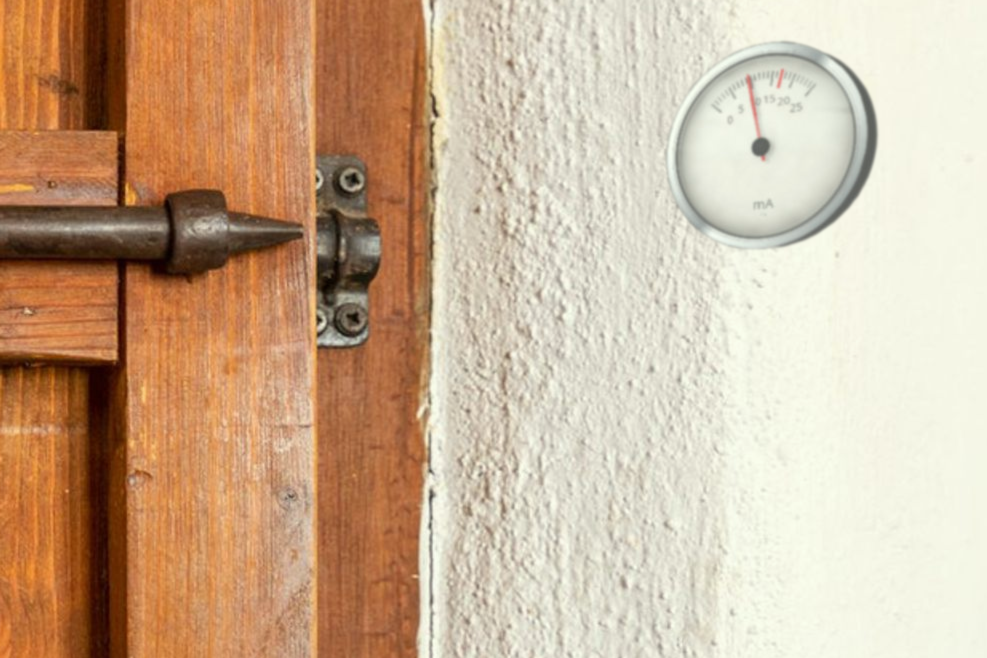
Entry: 10 mA
